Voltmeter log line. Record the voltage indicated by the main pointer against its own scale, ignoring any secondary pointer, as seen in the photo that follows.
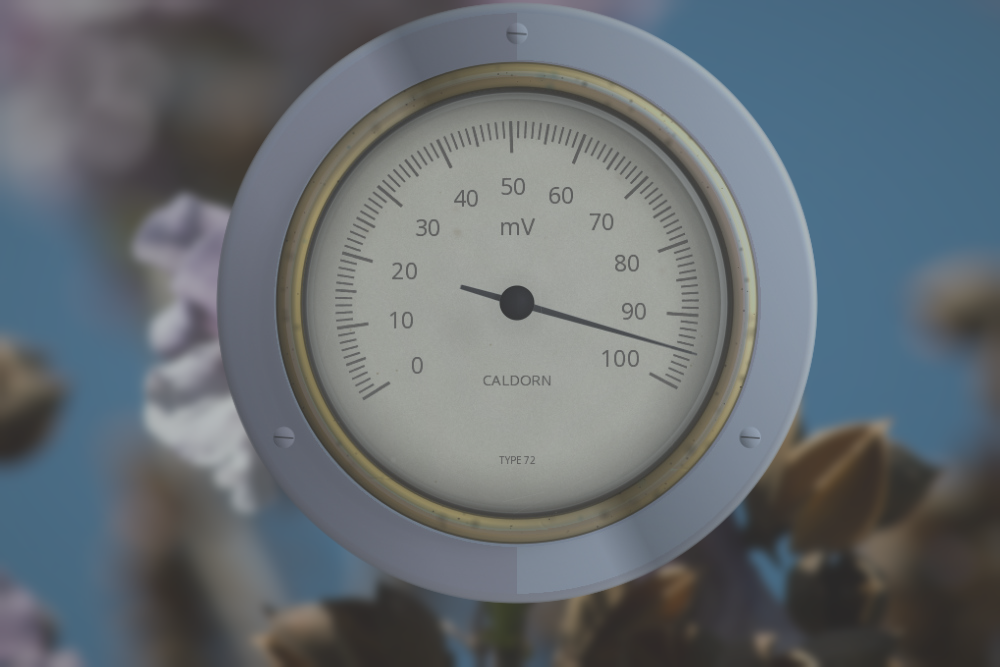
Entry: 95 mV
